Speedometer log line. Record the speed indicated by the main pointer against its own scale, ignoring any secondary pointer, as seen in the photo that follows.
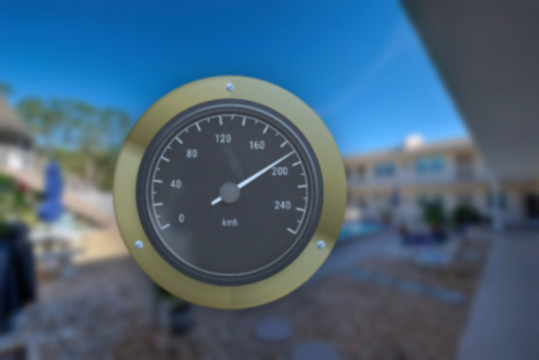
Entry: 190 km/h
